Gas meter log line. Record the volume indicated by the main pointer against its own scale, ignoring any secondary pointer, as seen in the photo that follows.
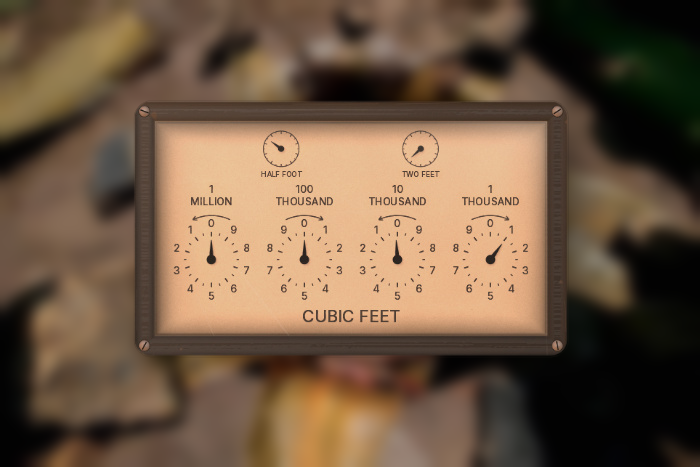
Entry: 100 ft³
